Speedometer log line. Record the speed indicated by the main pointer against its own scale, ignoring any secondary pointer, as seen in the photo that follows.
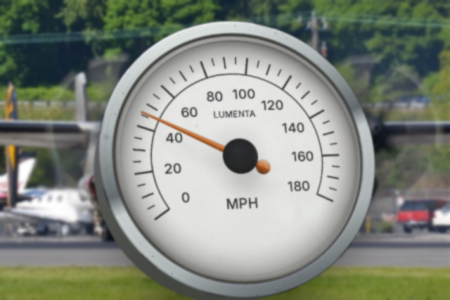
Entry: 45 mph
